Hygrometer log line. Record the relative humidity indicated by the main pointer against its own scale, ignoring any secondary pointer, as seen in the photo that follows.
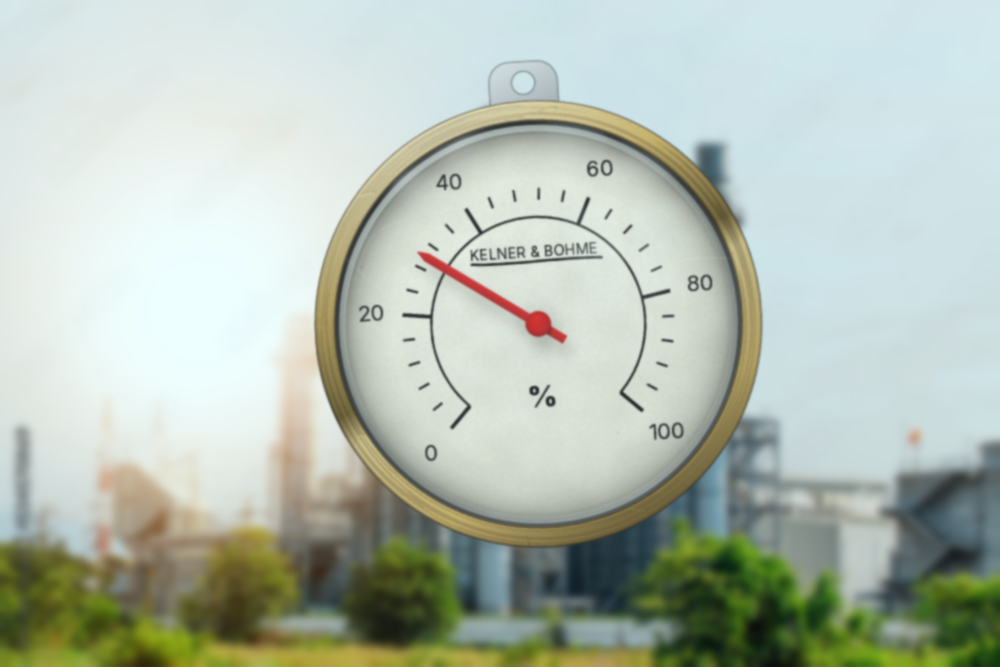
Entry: 30 %
